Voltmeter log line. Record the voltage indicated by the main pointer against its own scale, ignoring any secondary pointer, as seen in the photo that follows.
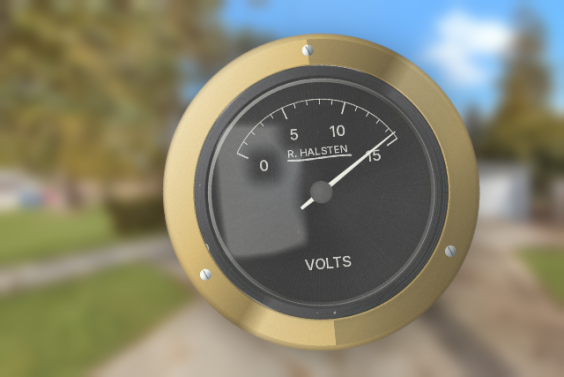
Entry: 14.5 V
